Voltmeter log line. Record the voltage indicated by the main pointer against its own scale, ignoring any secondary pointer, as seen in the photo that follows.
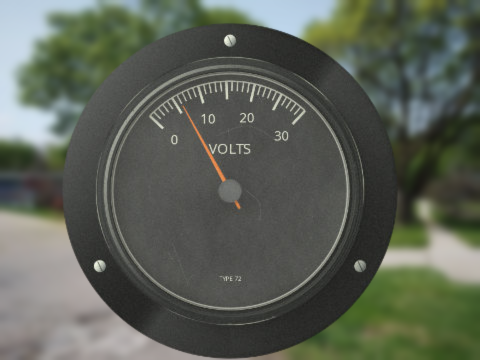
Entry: 6 V
